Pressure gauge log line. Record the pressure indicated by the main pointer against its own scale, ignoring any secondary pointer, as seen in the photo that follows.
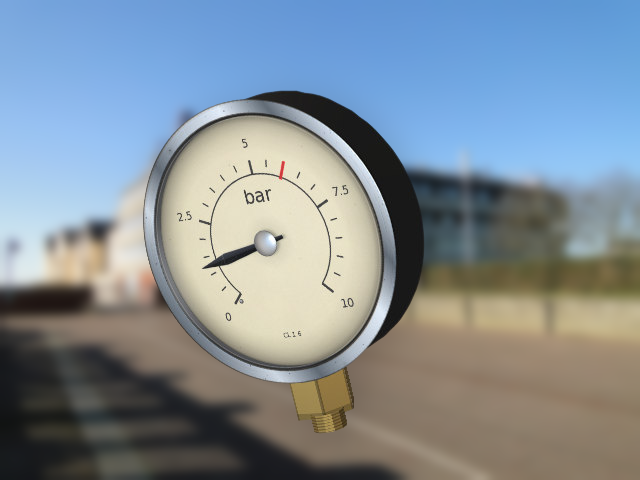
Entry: 1.25 bar
